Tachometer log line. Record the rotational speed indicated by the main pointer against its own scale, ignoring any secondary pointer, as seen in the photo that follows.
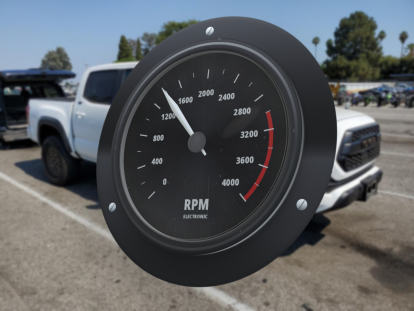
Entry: 1400 rpm
